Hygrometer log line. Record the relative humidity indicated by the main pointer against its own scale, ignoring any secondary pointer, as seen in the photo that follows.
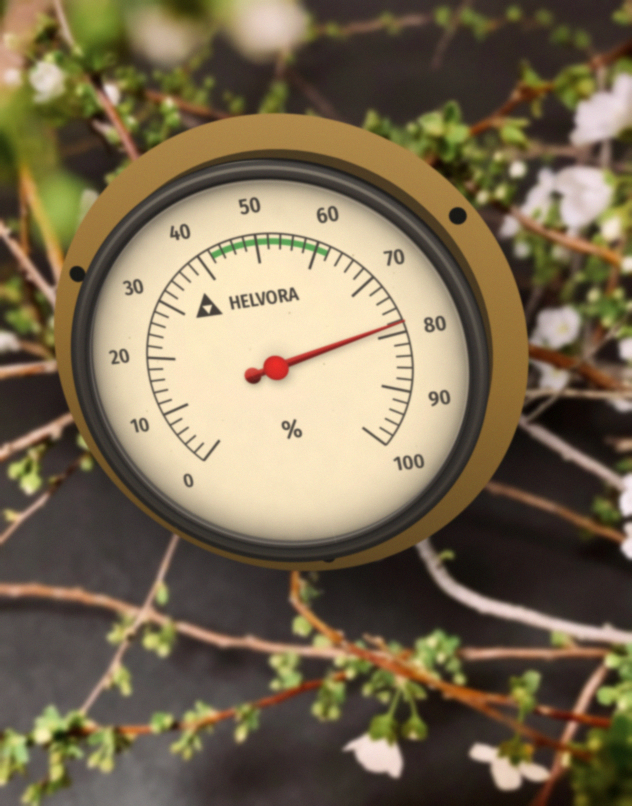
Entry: 78 %
